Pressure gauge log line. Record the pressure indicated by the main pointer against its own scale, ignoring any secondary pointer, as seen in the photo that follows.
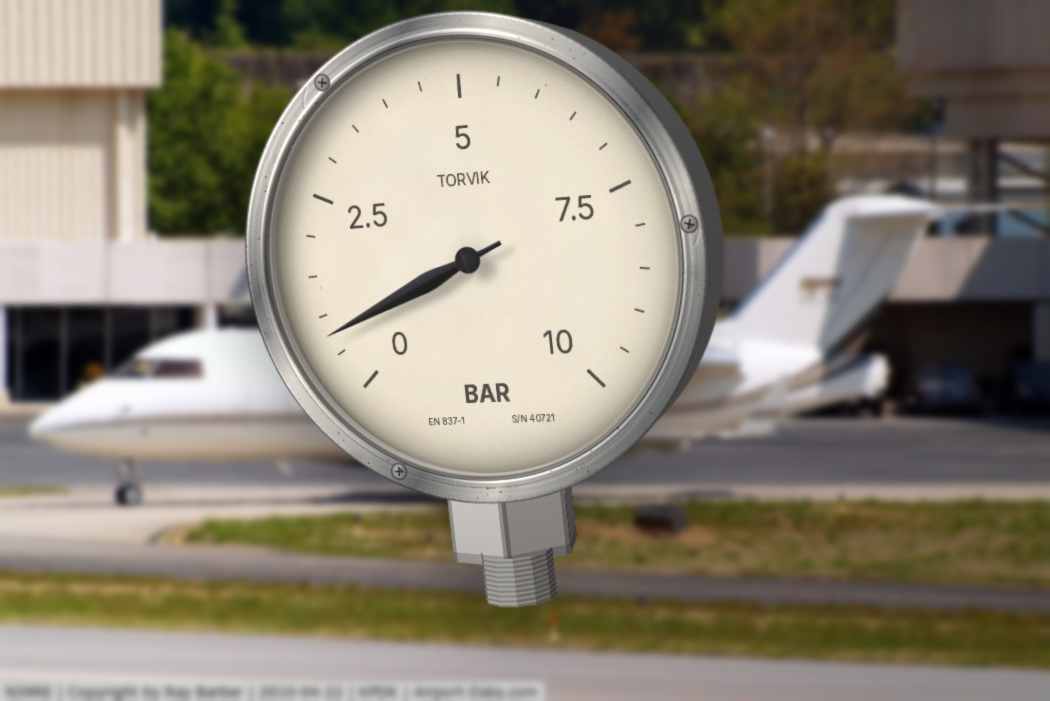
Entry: 0.75 bar
